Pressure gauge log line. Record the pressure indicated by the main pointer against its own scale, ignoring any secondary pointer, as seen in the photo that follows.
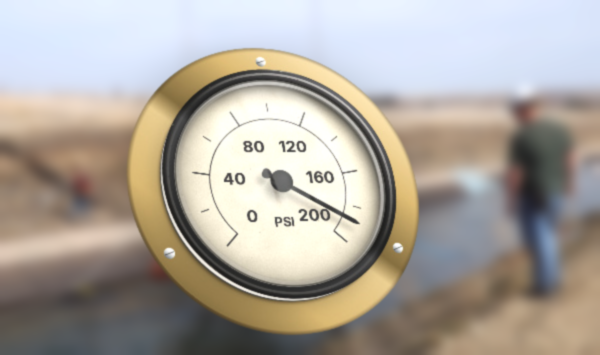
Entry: 190 psi
